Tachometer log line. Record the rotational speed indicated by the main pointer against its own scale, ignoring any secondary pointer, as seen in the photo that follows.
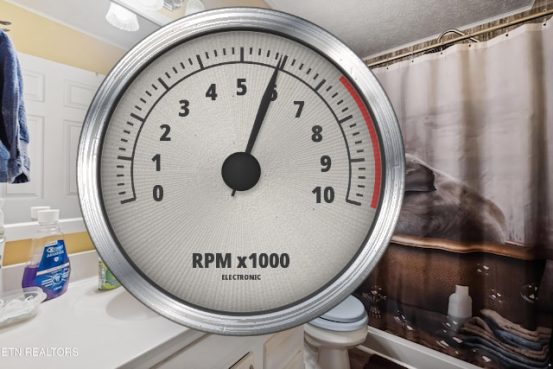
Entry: 5900 rpm
